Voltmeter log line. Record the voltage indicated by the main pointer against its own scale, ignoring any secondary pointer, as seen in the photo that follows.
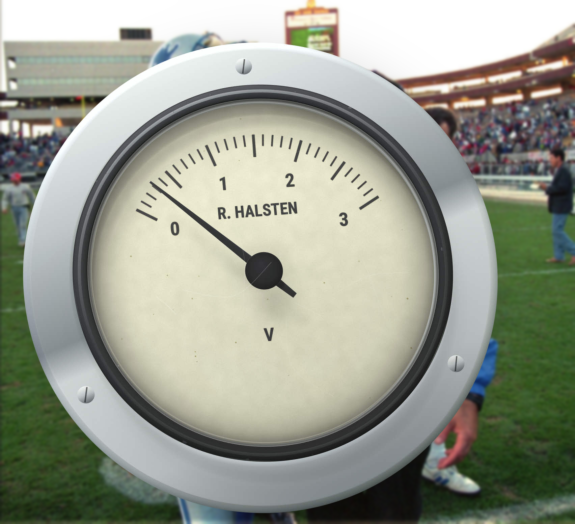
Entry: 0.3 V
